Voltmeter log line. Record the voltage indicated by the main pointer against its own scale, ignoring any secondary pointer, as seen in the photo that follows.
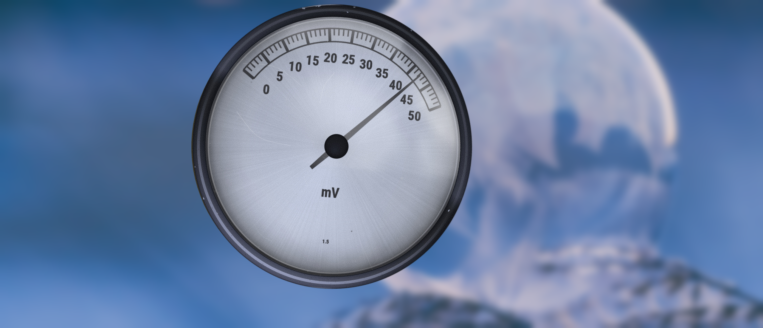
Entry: 42 mV
